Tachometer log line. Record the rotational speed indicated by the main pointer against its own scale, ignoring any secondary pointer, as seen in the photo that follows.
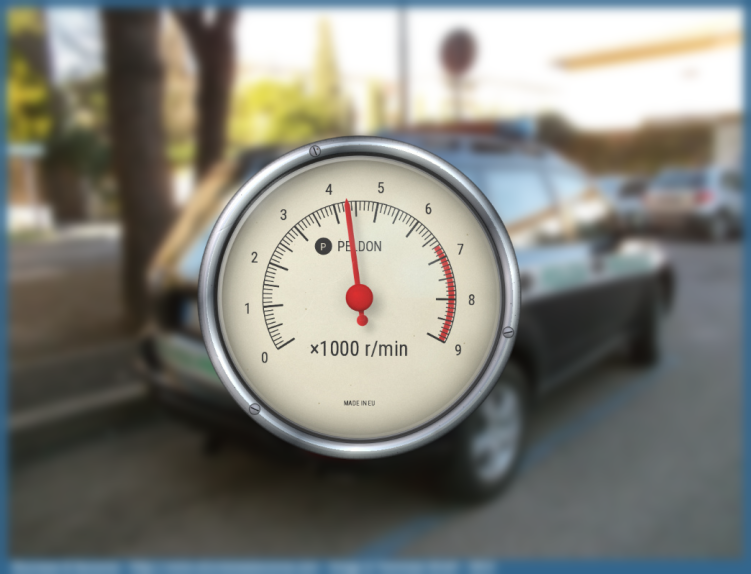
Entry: 4300 rpm
